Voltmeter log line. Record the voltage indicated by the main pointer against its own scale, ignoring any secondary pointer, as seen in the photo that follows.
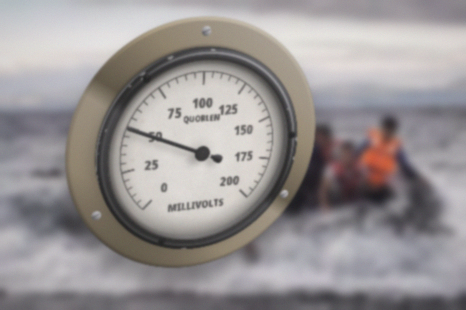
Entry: 50 mV
